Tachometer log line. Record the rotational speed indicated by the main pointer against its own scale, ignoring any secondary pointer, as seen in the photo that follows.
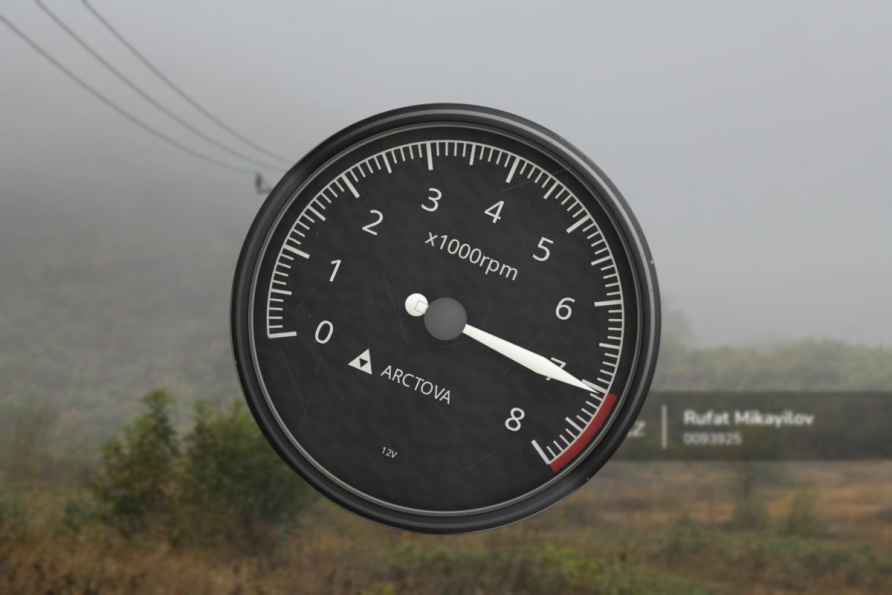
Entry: 7050 rpm
